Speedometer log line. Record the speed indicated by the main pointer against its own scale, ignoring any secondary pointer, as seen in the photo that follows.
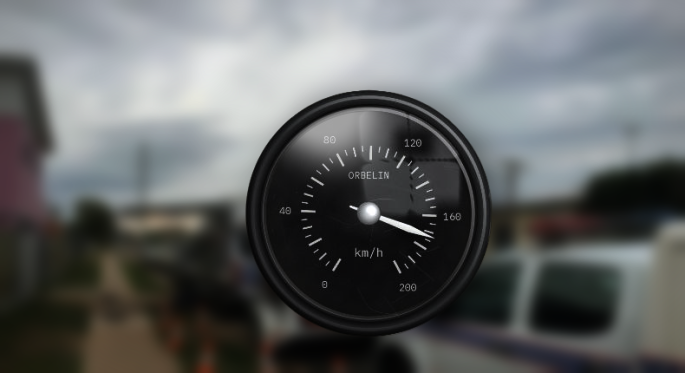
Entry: 172.5 km/h
